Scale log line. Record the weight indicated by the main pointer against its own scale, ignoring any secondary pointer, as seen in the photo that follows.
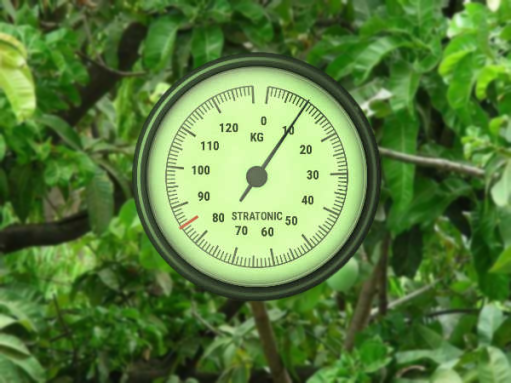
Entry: 10 kg
